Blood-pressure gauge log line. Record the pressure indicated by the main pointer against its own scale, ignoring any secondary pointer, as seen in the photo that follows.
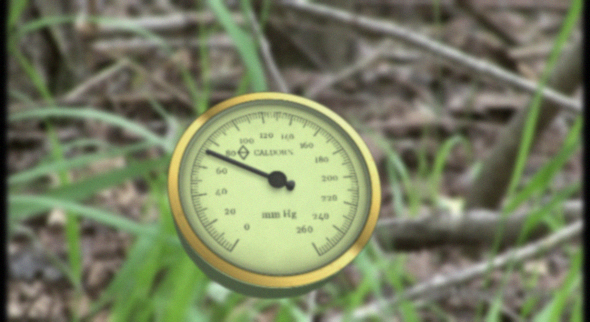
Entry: 70 mmHg
